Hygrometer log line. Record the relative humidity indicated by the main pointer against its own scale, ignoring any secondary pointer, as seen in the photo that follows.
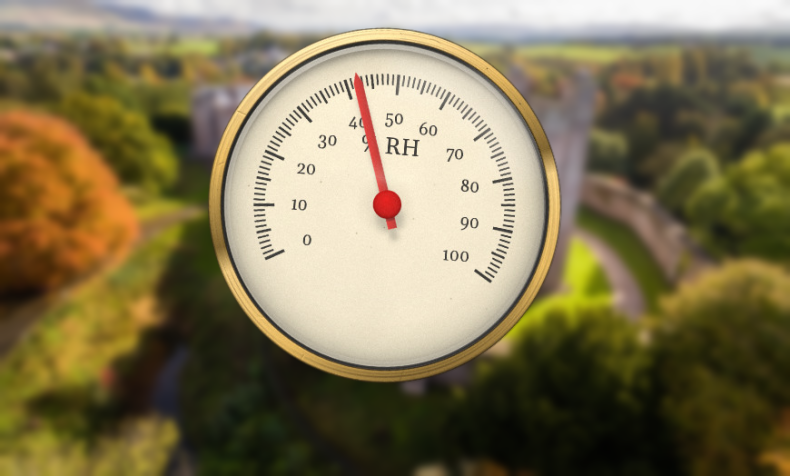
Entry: 42 %
